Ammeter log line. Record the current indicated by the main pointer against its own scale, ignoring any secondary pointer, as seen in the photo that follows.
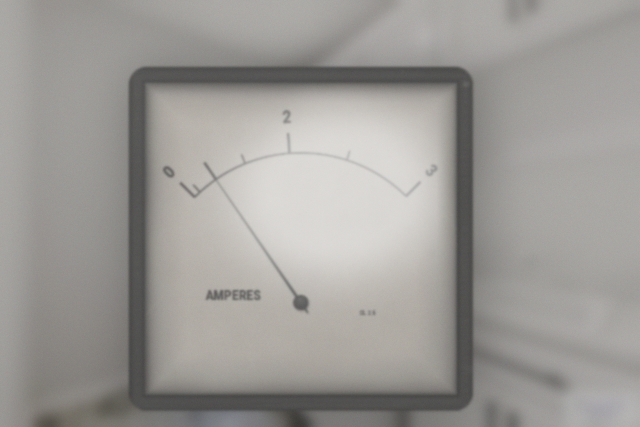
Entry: 1 A
